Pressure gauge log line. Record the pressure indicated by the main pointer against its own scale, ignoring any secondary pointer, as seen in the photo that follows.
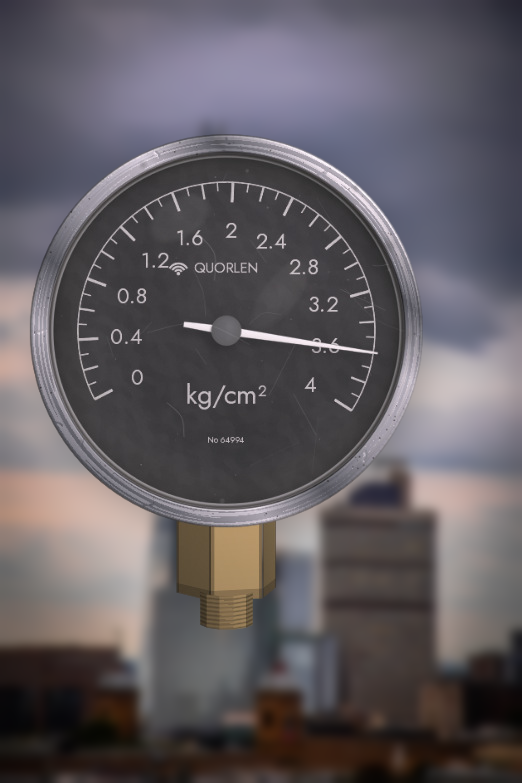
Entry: 3.6 kg/cm²
